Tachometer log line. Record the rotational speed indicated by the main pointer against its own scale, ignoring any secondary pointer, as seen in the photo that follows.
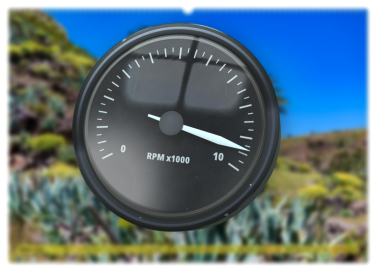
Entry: 9375 rpm
